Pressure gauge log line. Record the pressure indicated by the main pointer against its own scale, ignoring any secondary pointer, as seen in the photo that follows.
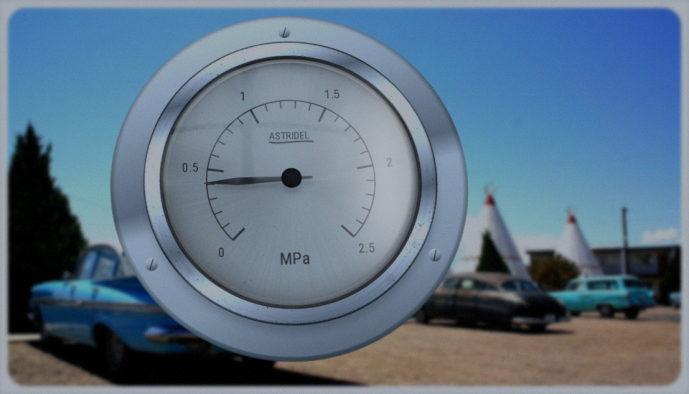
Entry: 0.4 MPa
